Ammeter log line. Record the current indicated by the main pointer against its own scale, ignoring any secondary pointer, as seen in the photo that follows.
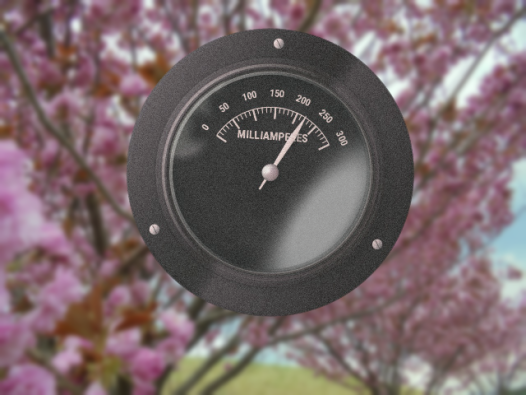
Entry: 220 mA
